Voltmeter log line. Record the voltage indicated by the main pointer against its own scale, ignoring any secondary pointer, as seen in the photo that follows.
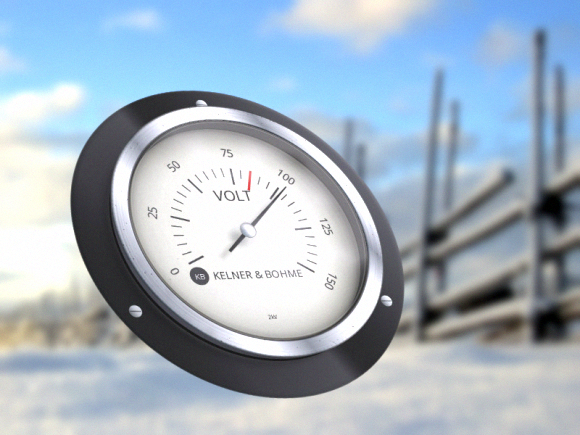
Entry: 102.5 V
